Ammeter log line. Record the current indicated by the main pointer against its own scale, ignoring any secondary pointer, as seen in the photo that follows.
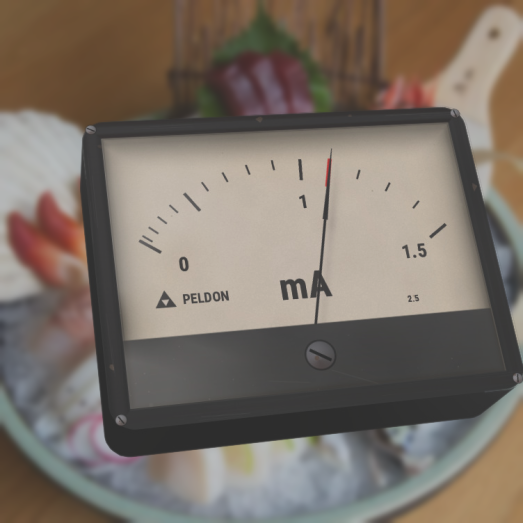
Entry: 1.1 mA
